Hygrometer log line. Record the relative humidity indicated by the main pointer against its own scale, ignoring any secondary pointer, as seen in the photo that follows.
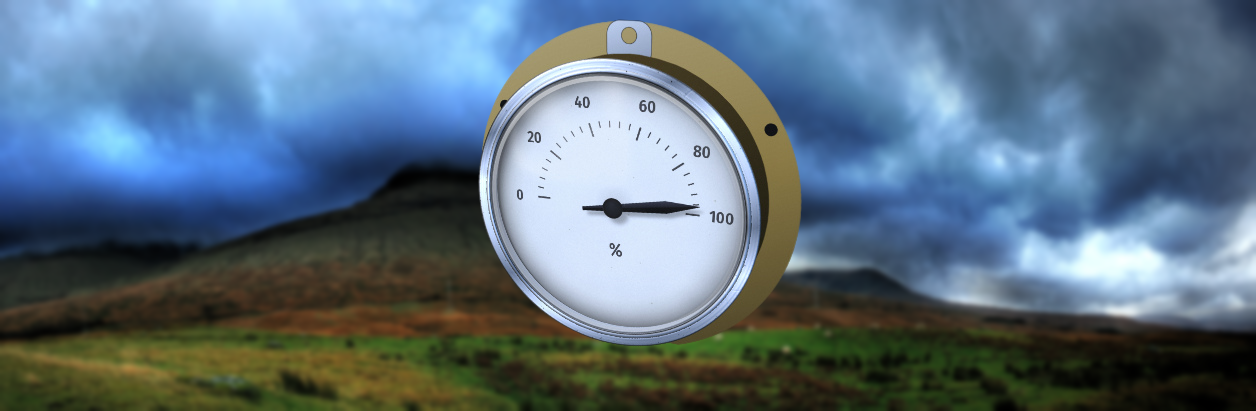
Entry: 96 %
